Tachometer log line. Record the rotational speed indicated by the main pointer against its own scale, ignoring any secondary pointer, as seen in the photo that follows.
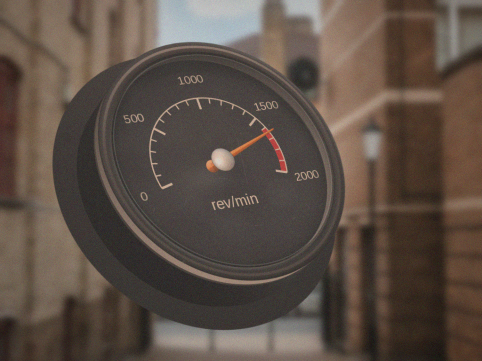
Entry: 1650 rpm
